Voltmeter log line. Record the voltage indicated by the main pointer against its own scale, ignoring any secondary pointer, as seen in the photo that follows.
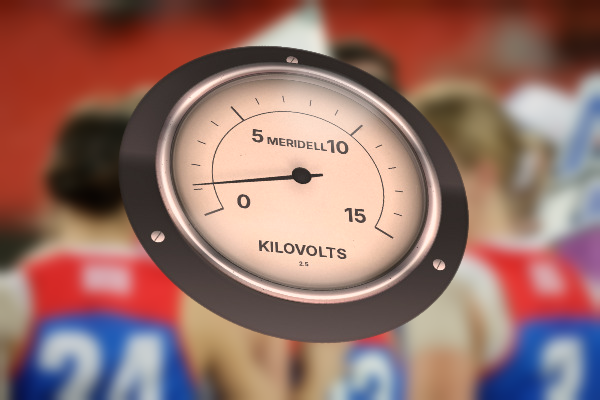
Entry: 1 kV
